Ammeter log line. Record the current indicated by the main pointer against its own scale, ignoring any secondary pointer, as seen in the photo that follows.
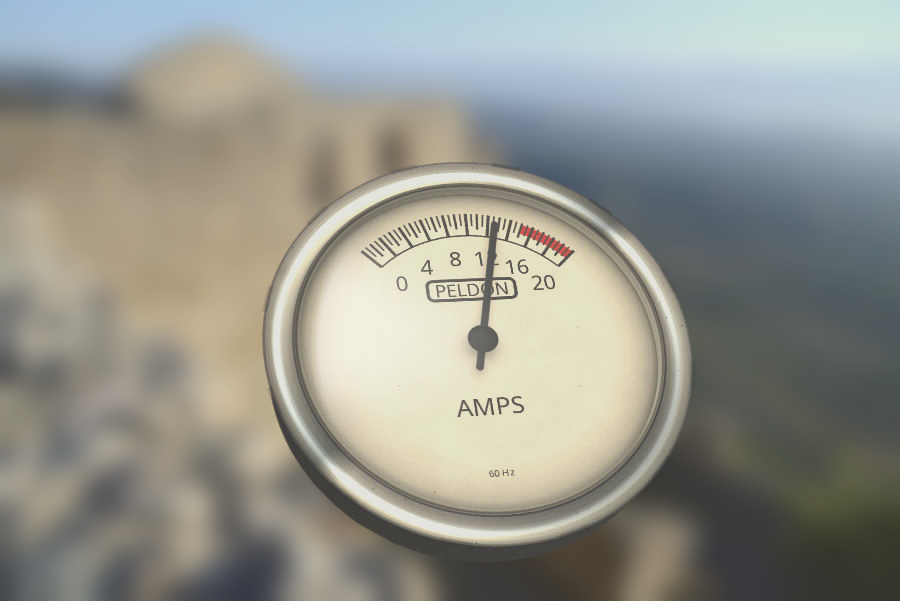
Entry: 12.5 A
